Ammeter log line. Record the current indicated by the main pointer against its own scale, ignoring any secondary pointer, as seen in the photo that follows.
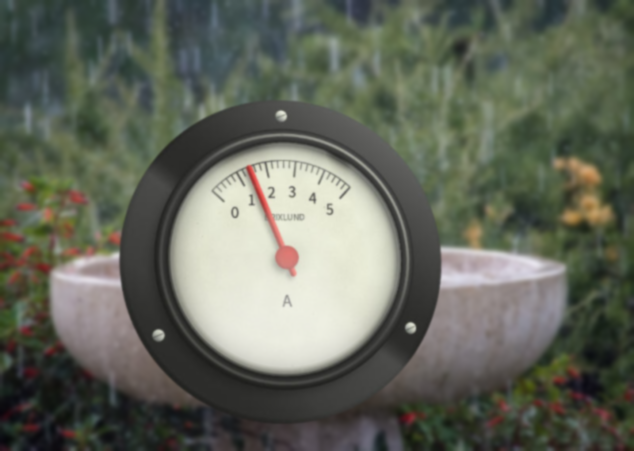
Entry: 1.4 A
